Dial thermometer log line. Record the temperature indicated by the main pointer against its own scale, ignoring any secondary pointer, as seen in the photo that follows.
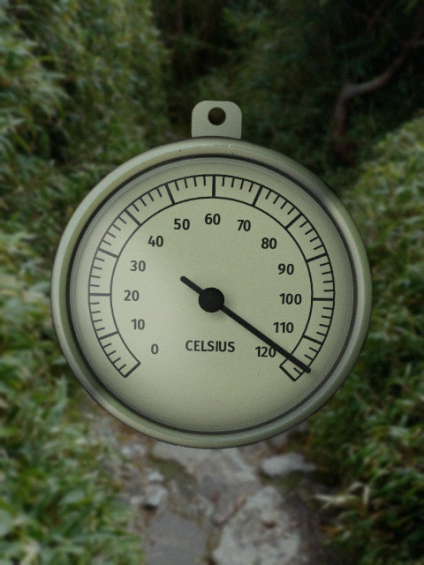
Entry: 116 °C
